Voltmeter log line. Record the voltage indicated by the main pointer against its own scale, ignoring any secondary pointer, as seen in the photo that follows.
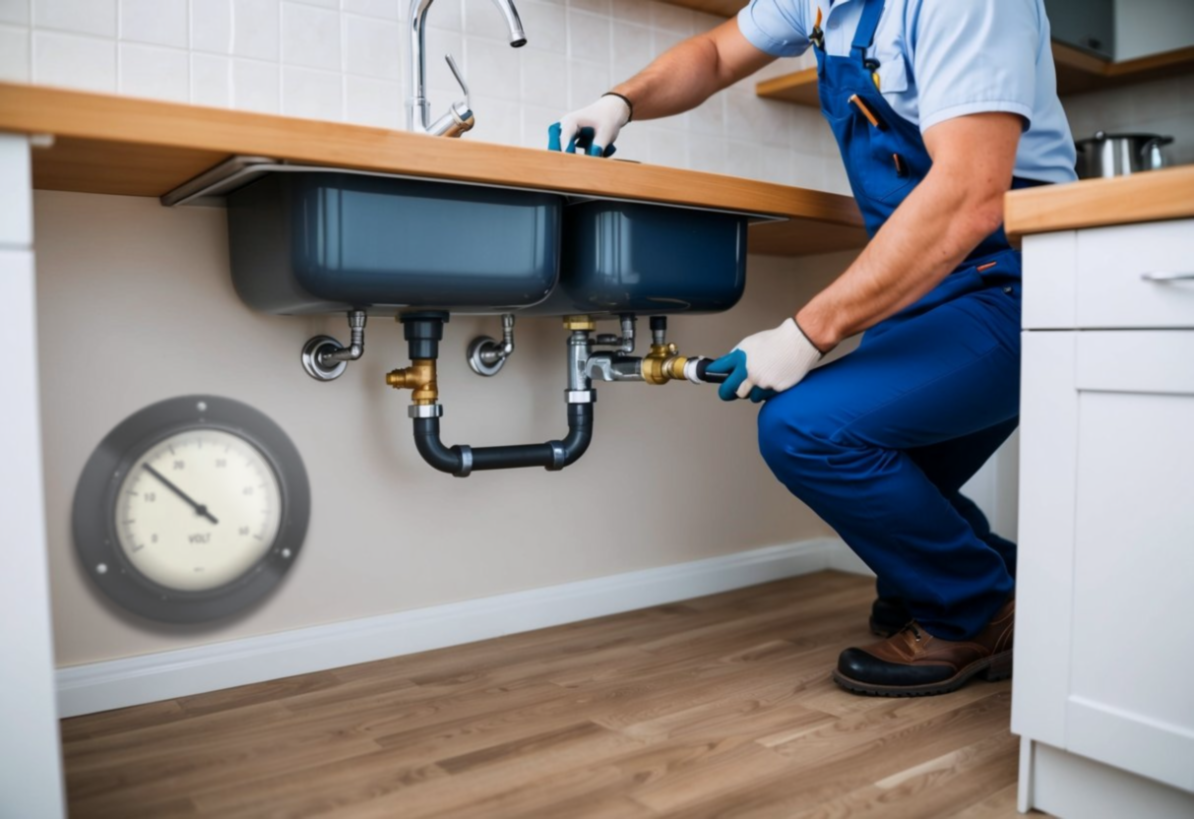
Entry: 15 V
